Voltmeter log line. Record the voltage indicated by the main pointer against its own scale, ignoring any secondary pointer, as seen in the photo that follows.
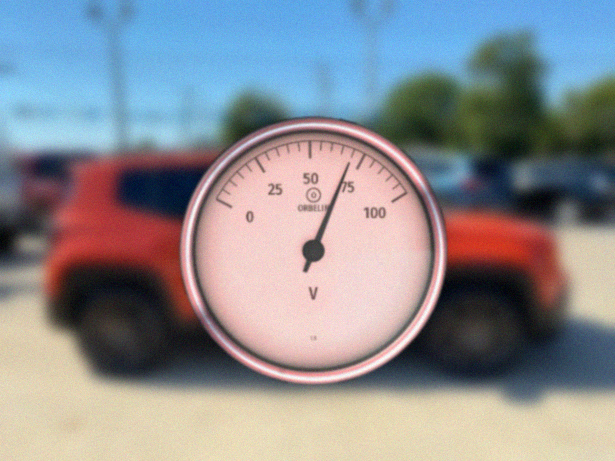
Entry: 70 V
